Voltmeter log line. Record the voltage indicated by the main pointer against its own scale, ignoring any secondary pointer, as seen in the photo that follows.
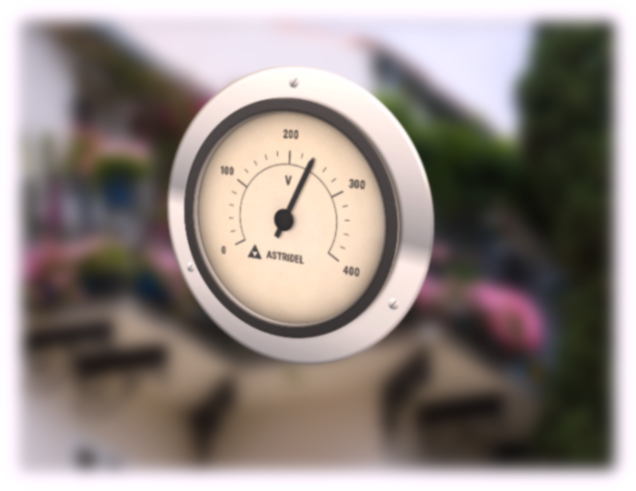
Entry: 240 V
